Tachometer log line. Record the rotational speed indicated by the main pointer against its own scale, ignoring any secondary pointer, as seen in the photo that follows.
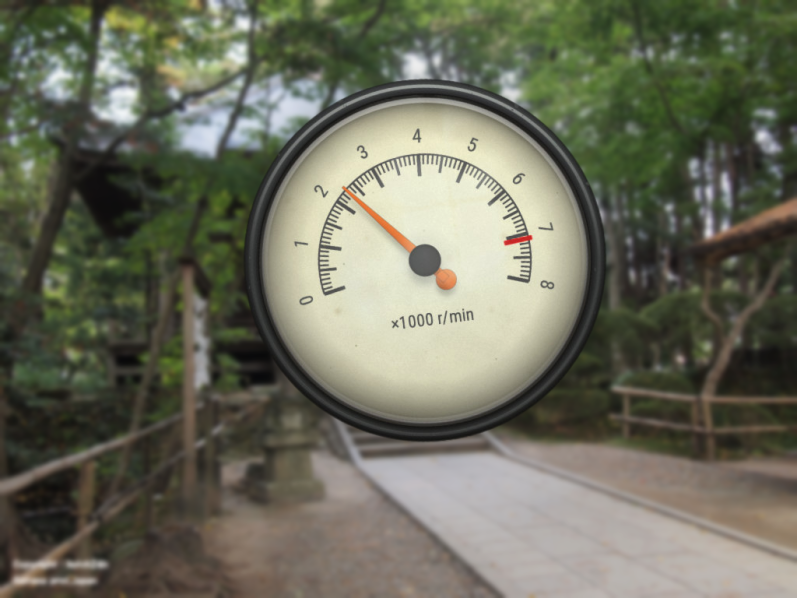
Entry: 2300 rpm
